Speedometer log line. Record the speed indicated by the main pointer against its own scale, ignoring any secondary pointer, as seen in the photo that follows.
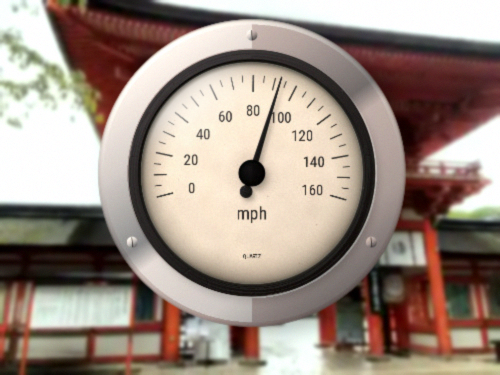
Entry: 92.5 mph
